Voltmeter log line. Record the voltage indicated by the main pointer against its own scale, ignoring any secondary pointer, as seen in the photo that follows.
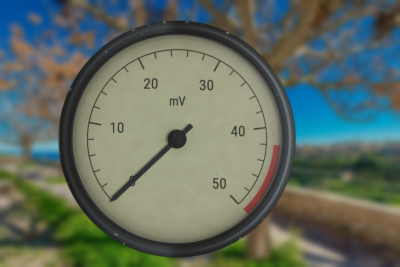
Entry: 0 mV
